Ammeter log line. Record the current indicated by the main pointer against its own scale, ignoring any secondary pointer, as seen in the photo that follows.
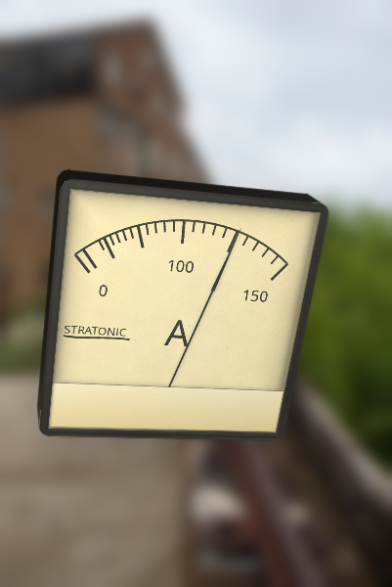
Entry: 125 A
